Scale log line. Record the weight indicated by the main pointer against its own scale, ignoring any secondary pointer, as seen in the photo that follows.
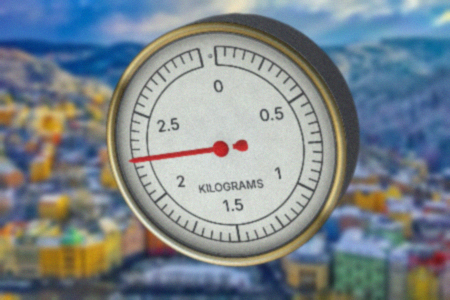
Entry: 2.25 kg
